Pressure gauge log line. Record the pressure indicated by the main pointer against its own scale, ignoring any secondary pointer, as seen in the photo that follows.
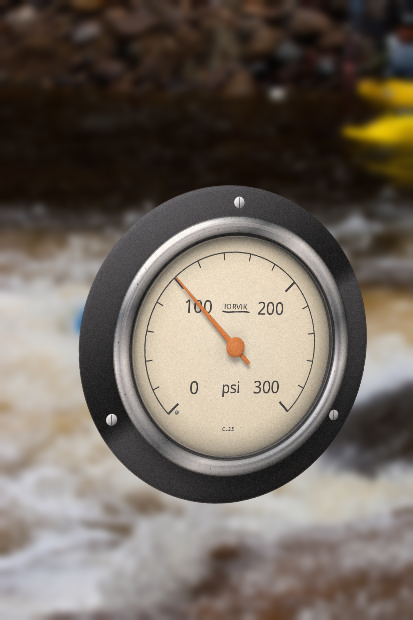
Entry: 100 psi
